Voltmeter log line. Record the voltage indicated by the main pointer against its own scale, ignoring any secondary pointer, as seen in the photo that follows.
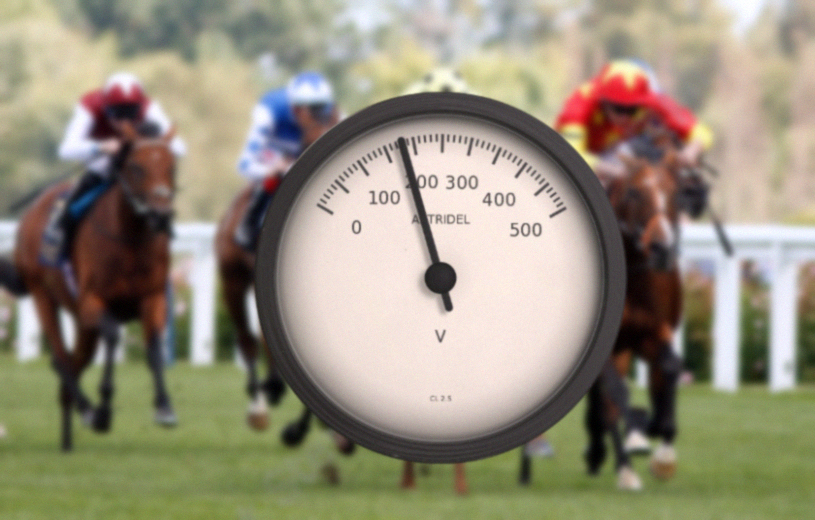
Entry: 180 V
